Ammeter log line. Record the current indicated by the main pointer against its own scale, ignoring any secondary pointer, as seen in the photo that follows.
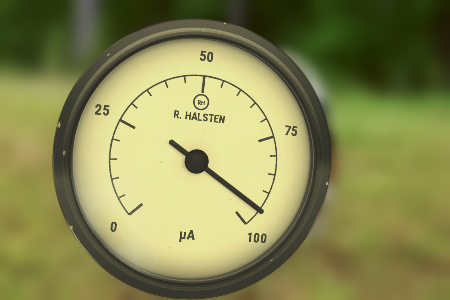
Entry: 95 µA
